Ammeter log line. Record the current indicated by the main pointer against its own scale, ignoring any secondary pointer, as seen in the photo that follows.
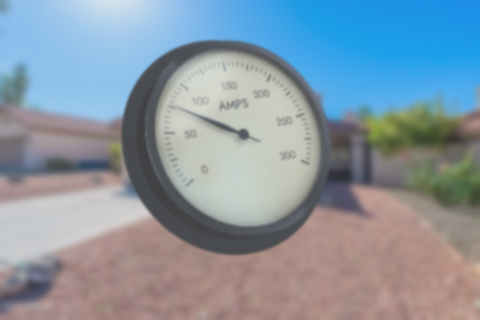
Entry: 75 A
